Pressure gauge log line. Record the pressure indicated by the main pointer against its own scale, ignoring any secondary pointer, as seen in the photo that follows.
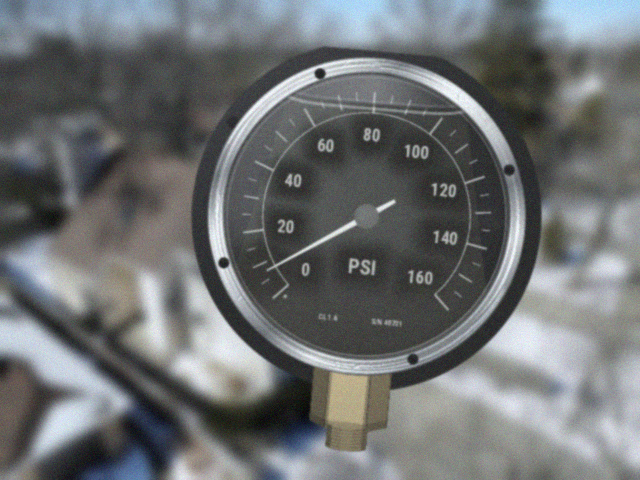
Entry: 7.5 psi
